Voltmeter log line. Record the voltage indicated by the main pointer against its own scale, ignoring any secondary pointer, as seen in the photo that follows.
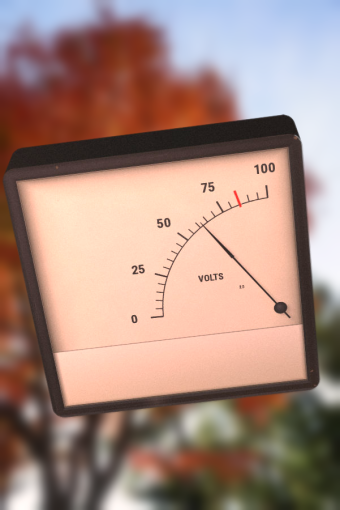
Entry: 62.5 V
